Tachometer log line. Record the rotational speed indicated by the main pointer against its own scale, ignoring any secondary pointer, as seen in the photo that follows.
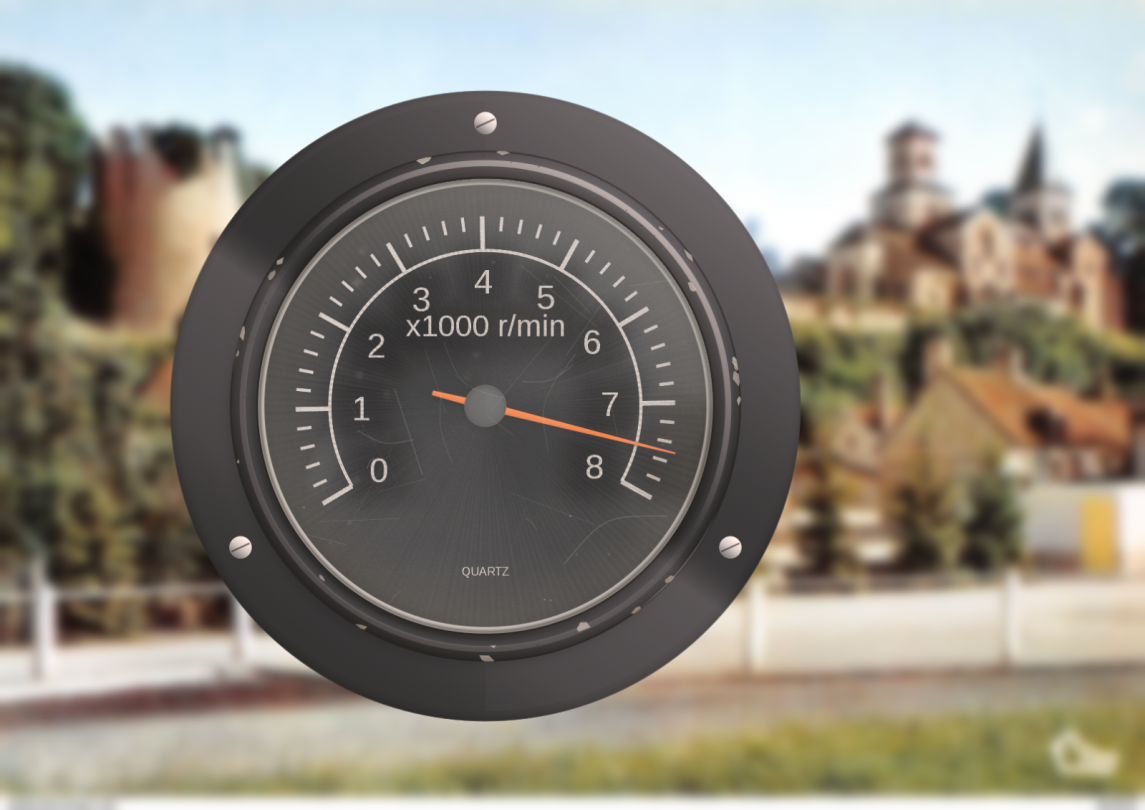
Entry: 7500 rpm
